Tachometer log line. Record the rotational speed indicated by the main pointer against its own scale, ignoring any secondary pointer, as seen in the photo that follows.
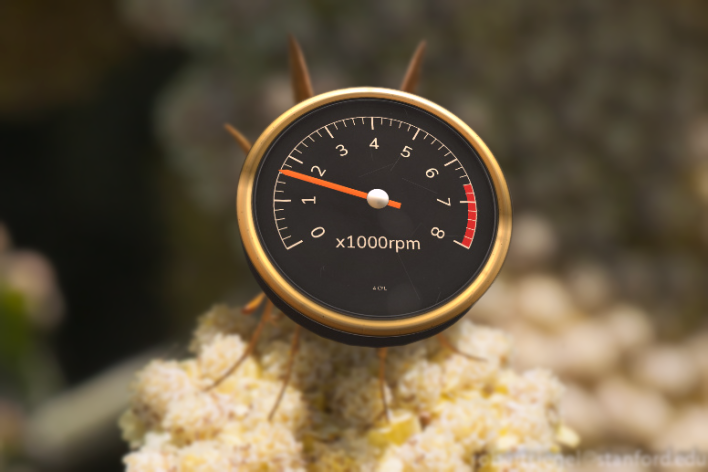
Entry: 1600 rpm
